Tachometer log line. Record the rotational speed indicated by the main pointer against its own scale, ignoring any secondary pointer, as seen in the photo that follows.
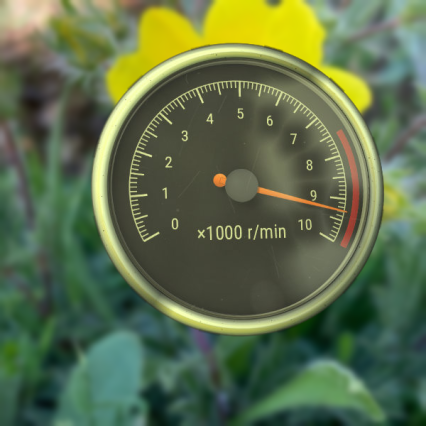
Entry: 9300 rpm
